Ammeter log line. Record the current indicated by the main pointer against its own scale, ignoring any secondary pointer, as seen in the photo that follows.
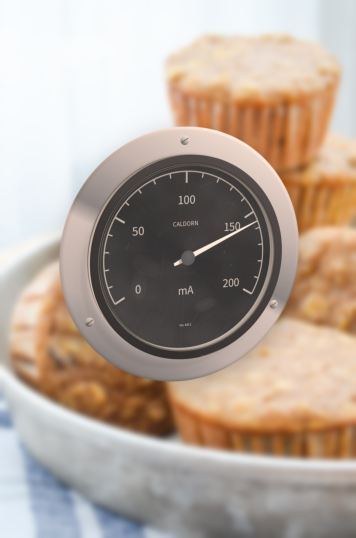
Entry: 155 mA
